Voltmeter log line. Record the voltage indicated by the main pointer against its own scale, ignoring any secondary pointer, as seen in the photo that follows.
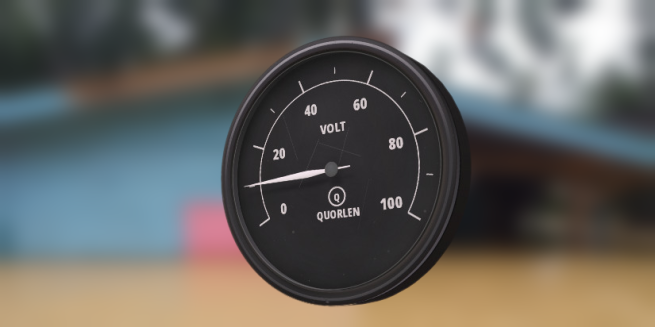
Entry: 10 V
